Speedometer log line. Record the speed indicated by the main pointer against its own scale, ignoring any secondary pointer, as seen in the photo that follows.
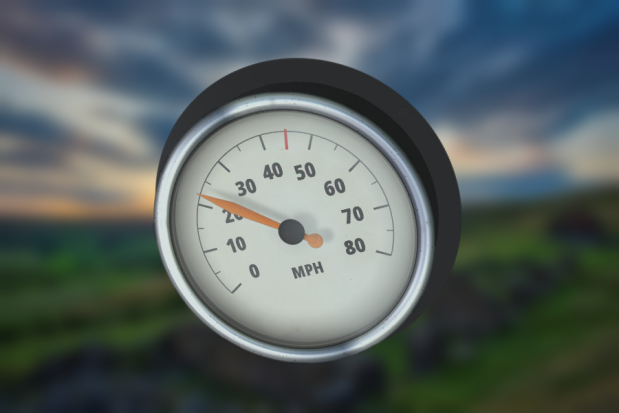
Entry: 22.5 mph
